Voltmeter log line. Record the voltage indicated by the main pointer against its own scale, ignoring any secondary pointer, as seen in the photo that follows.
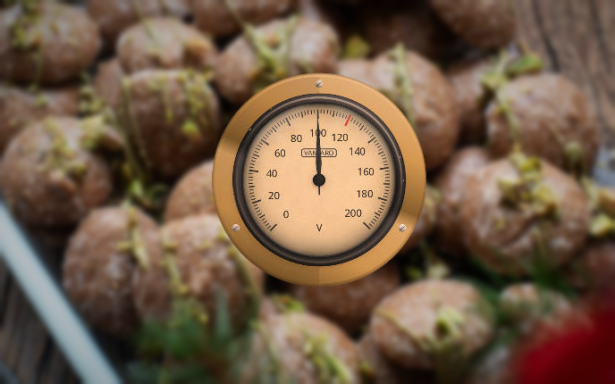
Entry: 100 V
